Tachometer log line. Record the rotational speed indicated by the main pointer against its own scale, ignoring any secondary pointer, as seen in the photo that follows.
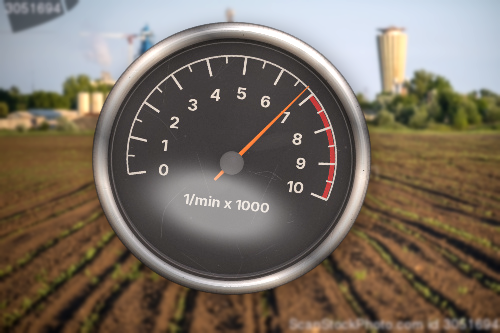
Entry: 6750 rpm
